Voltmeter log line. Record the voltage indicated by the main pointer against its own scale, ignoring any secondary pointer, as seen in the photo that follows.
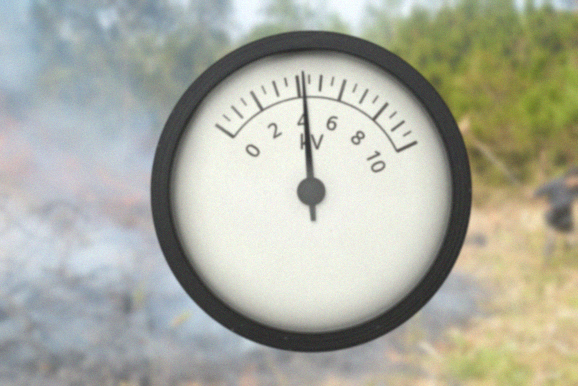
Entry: 4.25 kV
